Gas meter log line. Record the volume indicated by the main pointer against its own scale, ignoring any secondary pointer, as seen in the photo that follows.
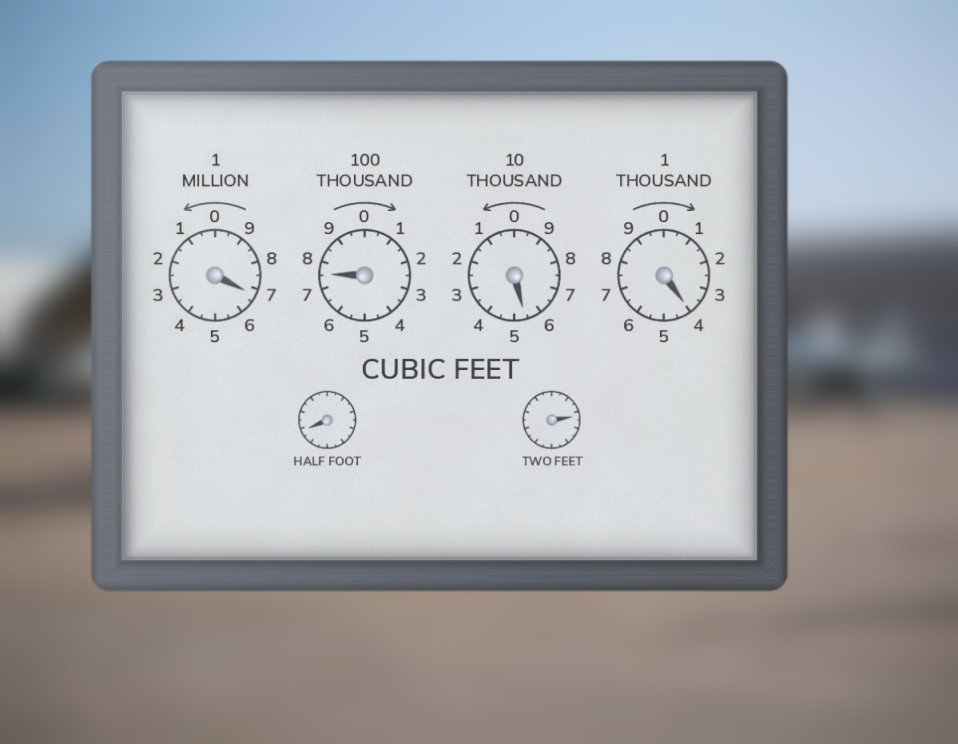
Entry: 675400 ft³
